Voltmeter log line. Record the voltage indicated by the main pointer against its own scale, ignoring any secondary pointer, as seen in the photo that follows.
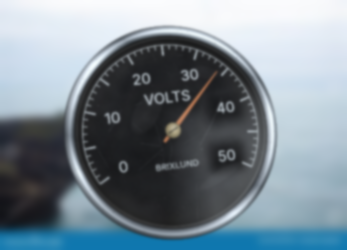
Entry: 34 V
